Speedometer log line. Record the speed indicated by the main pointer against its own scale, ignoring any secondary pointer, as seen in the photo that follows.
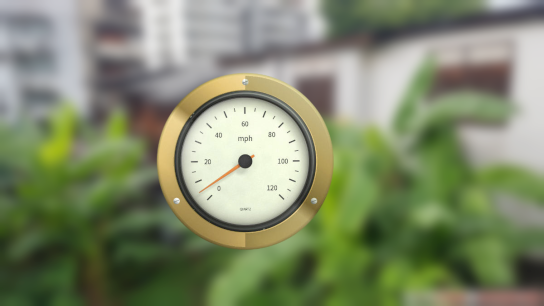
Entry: 5 mph
